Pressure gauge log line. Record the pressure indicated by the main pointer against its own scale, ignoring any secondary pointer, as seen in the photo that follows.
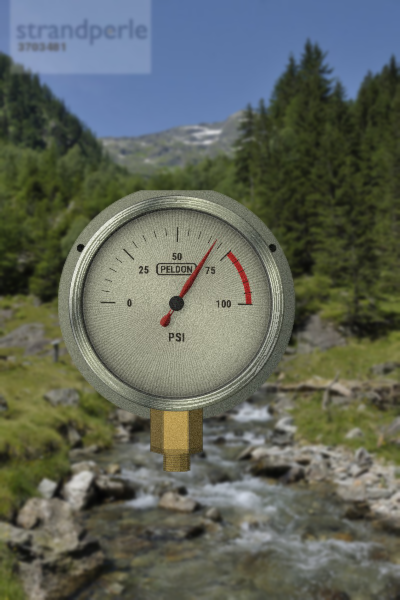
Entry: 67.5 psi
